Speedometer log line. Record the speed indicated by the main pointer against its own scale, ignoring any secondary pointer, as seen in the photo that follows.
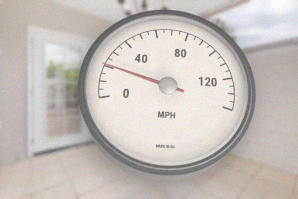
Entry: 20 mph
